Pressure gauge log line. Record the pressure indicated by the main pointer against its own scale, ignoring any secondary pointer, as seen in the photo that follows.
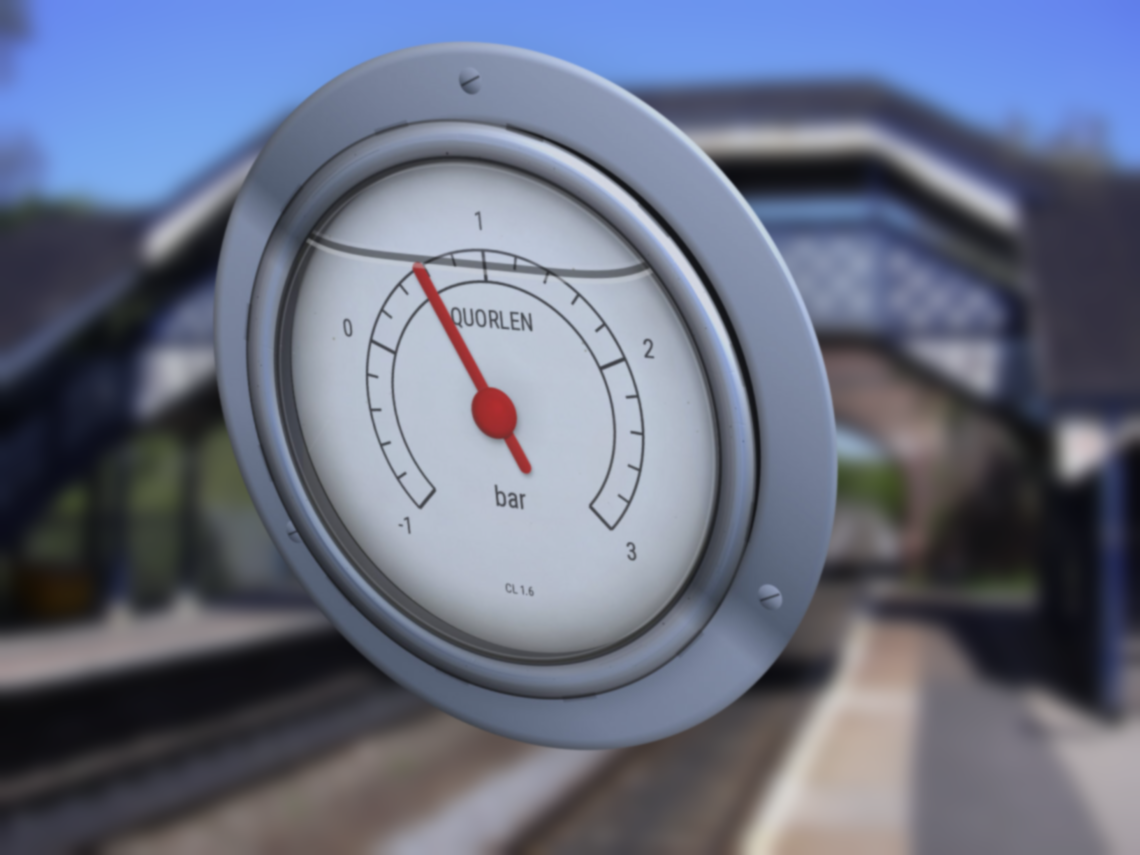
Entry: 0.6 bar
